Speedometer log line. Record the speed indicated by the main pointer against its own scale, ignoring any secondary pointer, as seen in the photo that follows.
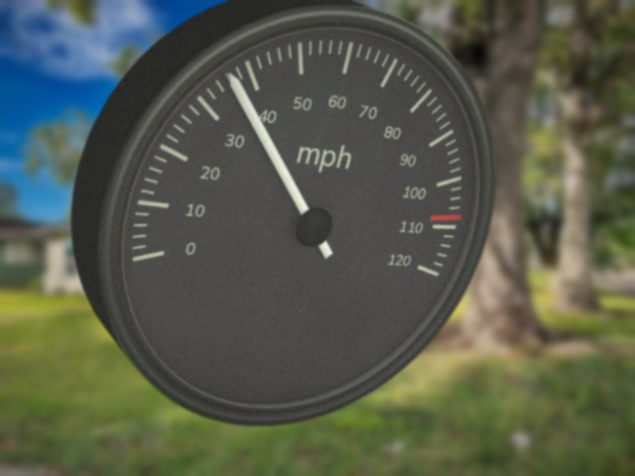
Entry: 36 mph
